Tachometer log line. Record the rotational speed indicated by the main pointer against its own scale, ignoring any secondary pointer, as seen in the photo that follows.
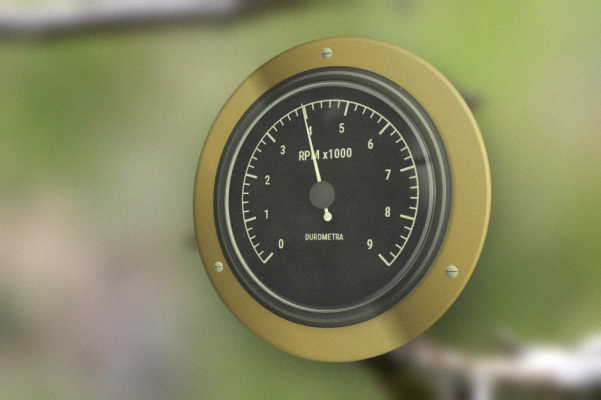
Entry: 4000 rpm
